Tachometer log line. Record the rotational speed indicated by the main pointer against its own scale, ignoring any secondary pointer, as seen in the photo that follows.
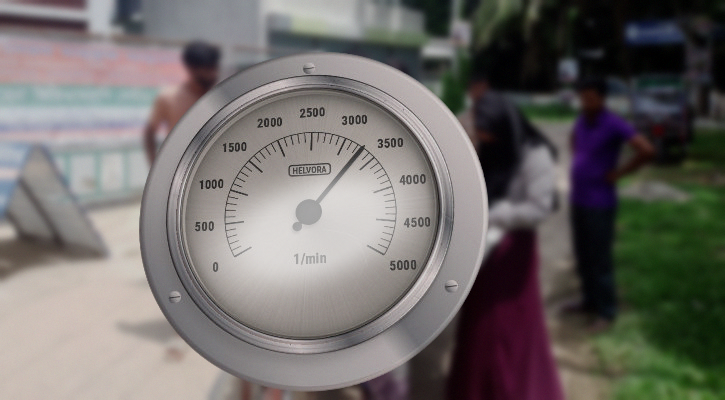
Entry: 3300 rpm
